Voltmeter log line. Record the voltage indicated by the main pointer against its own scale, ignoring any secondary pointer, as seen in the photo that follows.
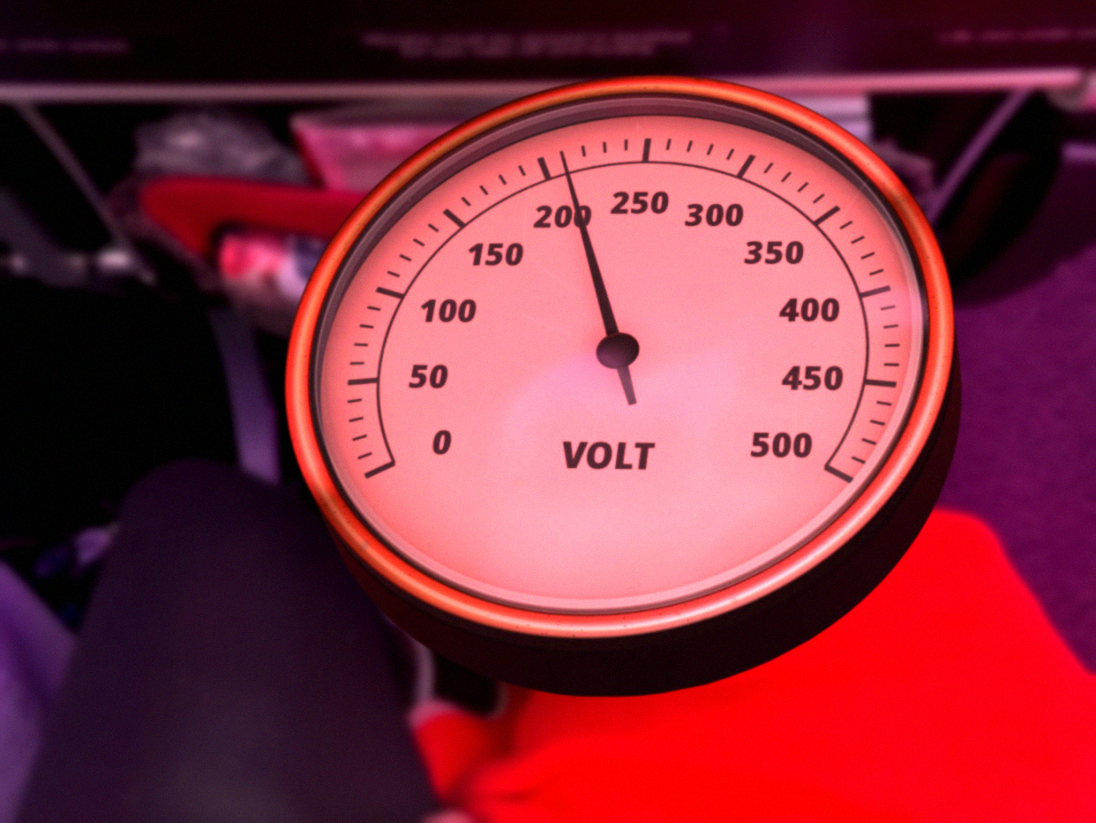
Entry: 210 V
